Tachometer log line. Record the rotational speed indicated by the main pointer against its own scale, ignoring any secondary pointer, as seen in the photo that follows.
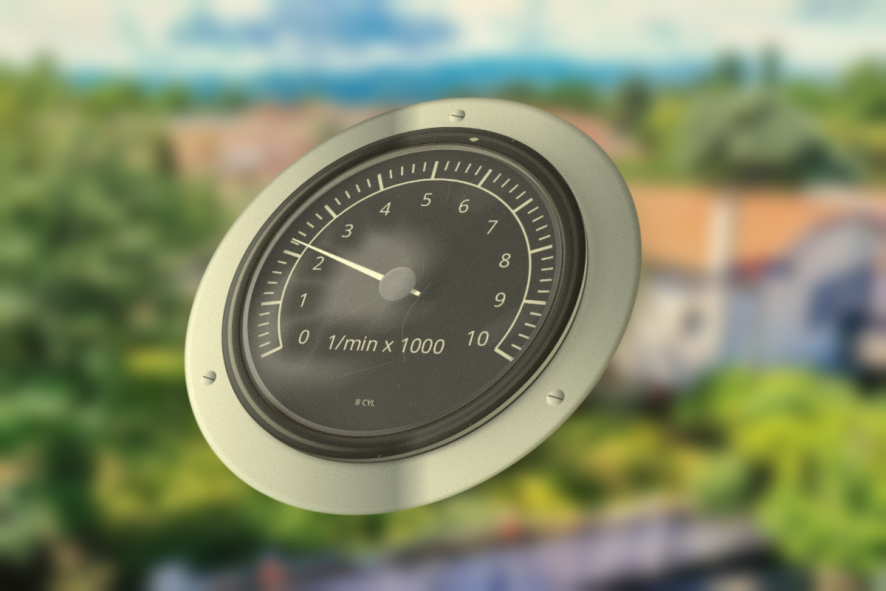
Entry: 2200 rpm
